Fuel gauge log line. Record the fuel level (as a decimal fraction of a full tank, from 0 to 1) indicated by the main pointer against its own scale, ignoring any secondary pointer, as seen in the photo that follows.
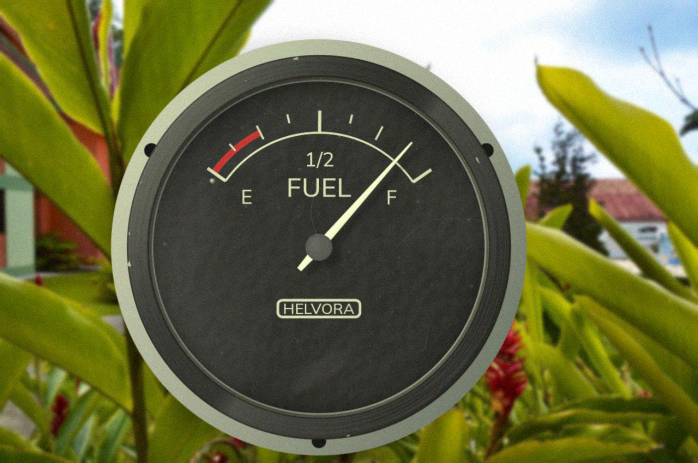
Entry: 0.875
